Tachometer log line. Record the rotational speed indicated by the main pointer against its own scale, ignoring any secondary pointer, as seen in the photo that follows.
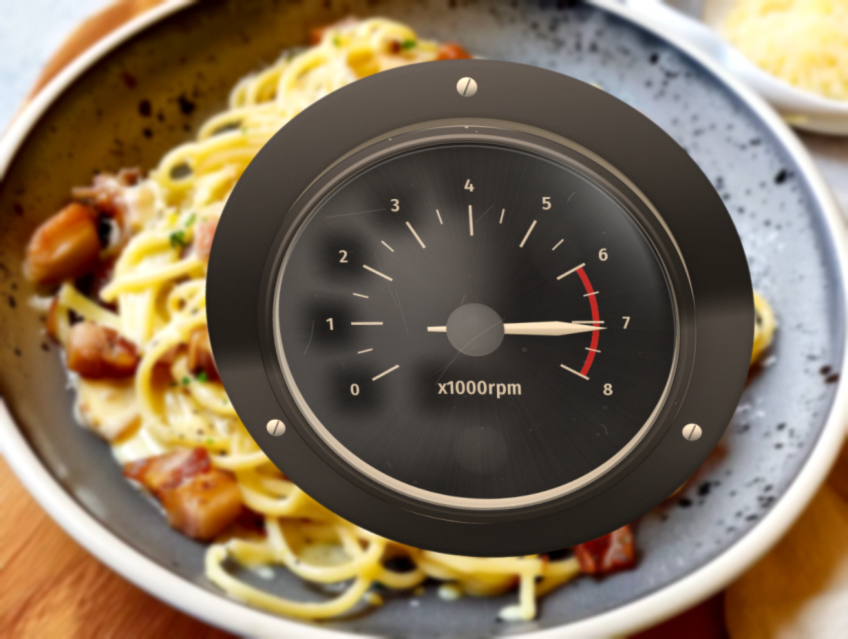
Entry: 7000 rpm
